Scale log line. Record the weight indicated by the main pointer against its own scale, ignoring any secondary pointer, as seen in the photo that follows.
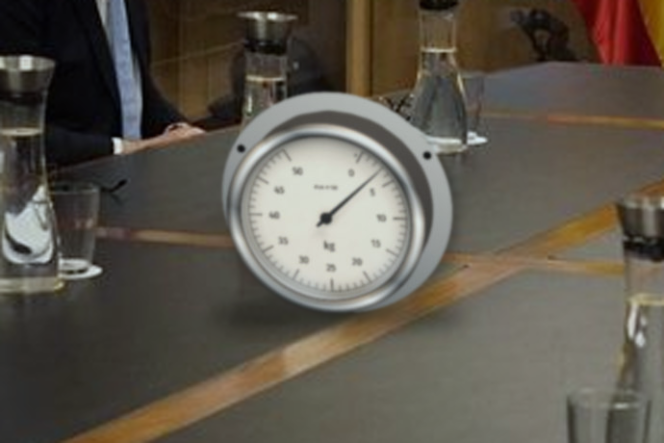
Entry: 3 kg
